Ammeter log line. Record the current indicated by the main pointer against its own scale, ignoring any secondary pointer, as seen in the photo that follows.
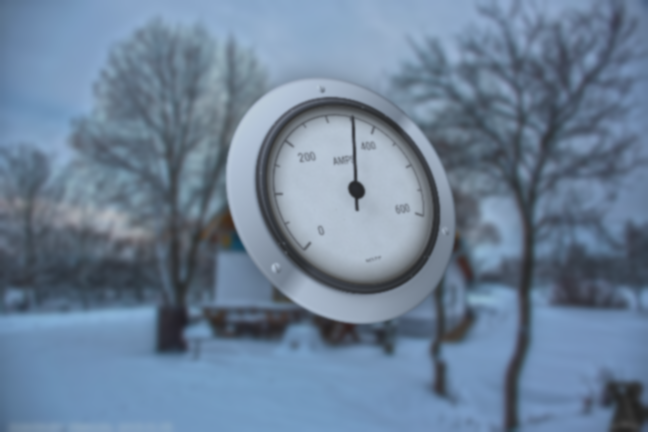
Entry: 350 A
